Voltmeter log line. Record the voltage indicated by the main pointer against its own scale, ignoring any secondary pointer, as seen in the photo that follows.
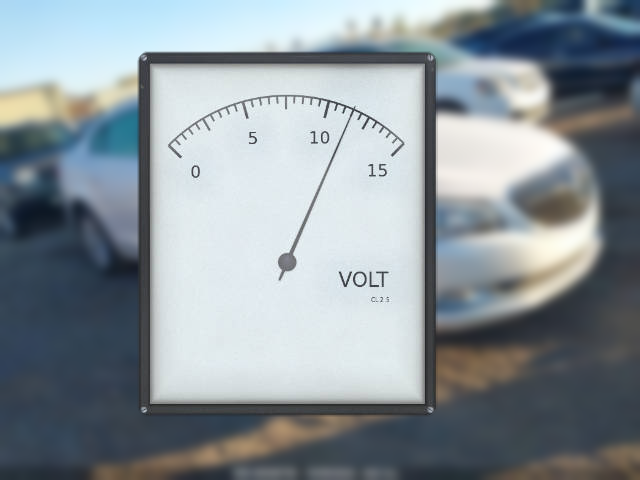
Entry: 11.5 V
